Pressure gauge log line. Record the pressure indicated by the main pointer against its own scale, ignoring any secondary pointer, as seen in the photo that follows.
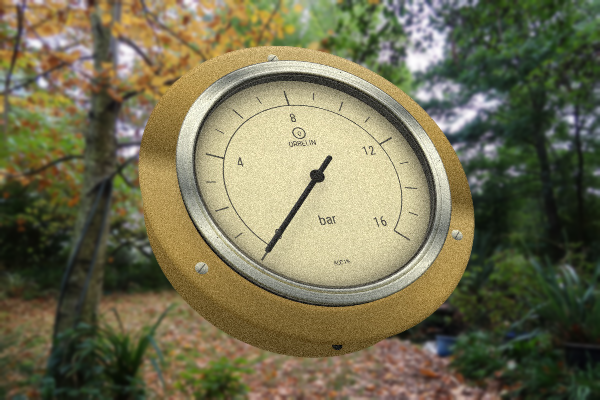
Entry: 0 bar
